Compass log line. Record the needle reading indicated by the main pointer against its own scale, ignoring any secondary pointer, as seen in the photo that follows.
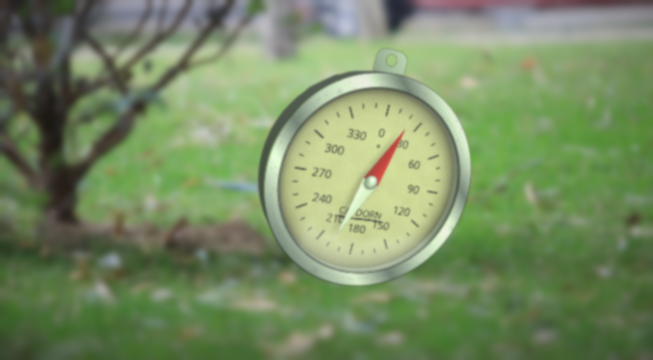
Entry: 20 °
